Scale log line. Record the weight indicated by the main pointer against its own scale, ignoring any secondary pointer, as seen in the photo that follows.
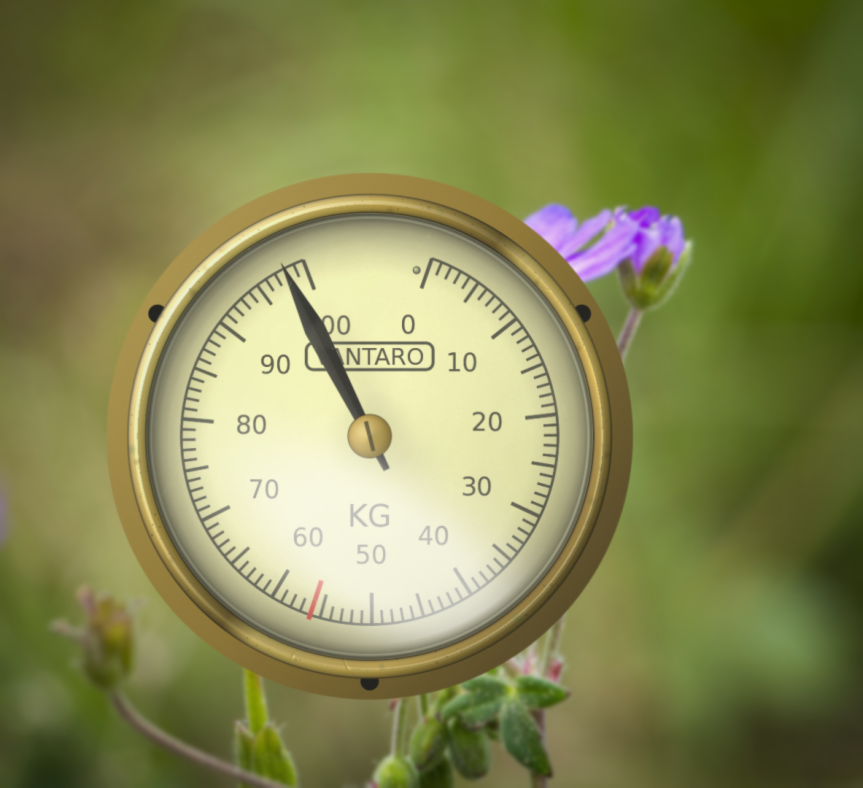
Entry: 98 kg
